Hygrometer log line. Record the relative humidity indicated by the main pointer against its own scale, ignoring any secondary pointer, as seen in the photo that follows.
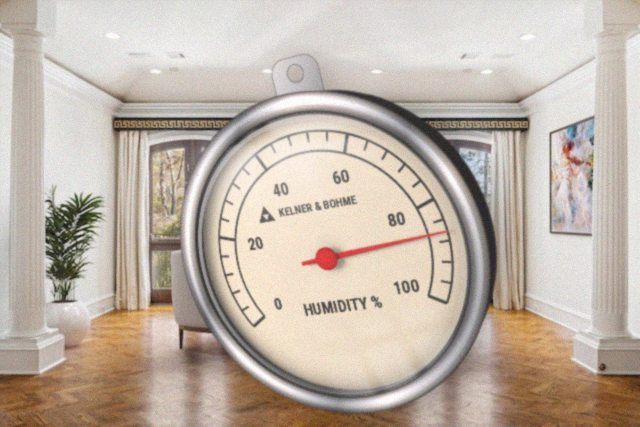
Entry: 86 %
